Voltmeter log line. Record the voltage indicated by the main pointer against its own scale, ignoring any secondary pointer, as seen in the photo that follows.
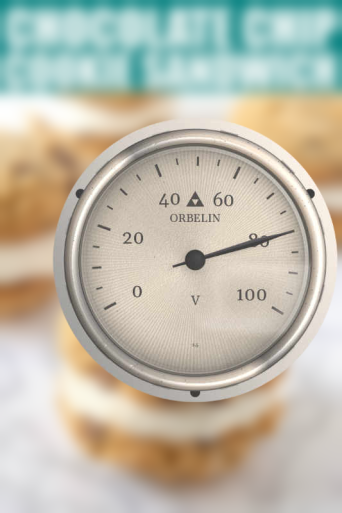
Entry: 80 V
